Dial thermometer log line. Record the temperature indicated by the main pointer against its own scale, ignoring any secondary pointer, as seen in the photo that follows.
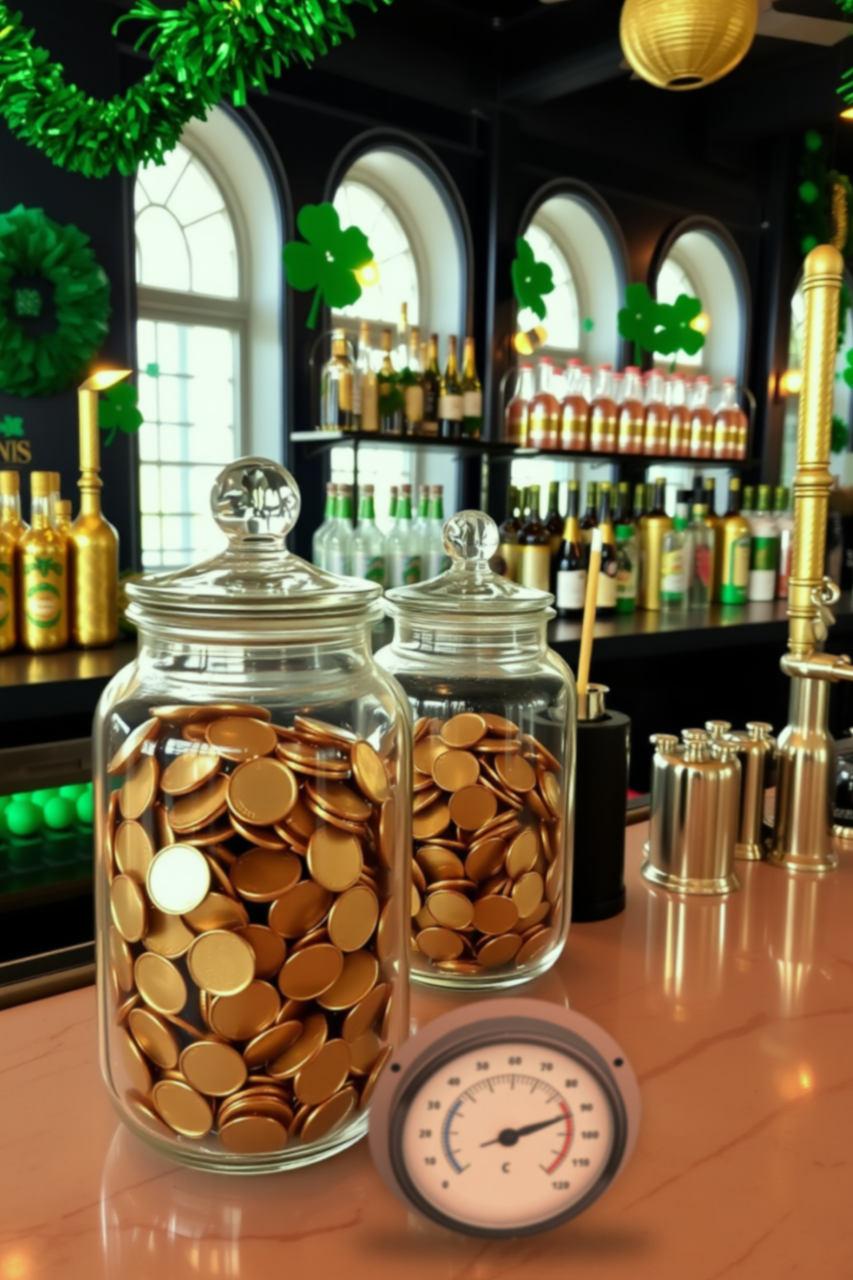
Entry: 90 °C
